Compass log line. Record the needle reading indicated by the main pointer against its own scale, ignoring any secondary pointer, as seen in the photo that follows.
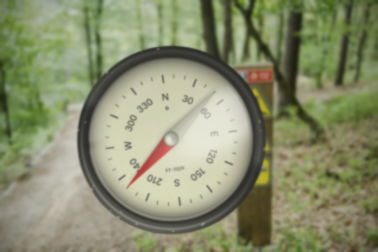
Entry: 230 °
